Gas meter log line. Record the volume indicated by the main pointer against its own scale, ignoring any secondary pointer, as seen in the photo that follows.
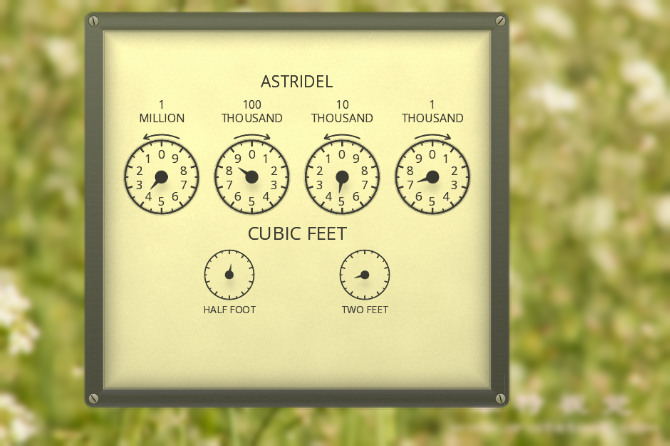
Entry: 384700 ft³
